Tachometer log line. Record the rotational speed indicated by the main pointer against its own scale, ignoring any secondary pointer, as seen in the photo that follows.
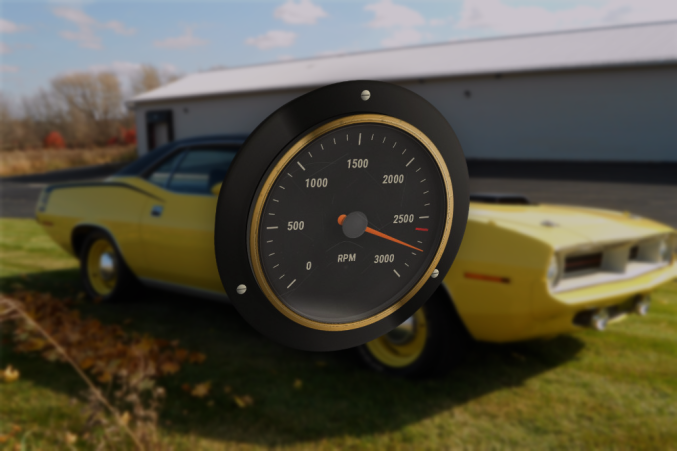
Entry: 2750 rpm
